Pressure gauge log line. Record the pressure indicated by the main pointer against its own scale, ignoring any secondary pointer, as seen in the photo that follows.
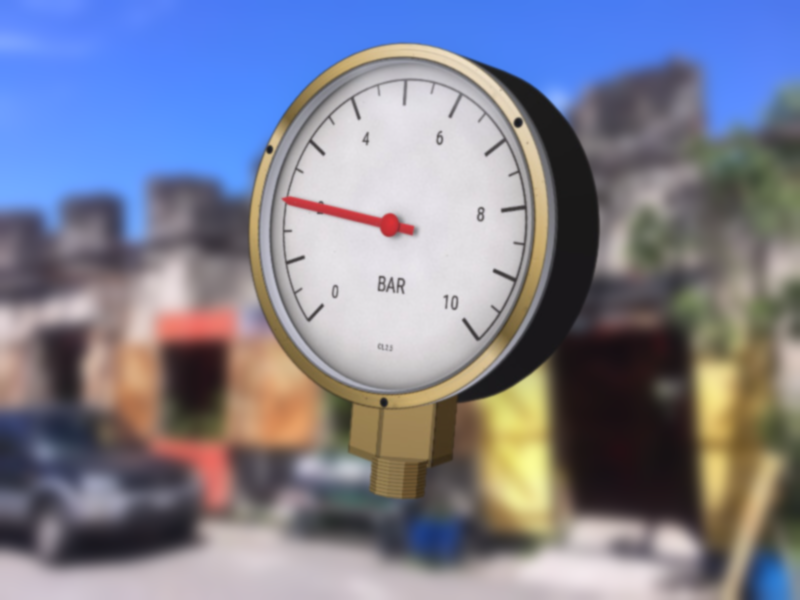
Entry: 2 bar
